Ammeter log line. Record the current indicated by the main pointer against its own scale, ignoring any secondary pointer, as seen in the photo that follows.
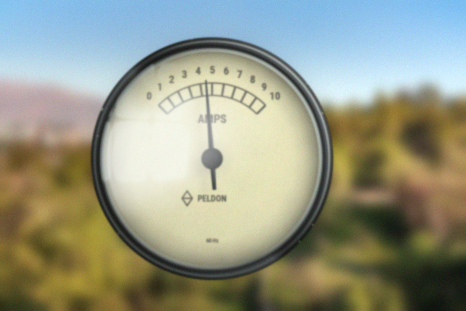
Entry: 4.5 A
